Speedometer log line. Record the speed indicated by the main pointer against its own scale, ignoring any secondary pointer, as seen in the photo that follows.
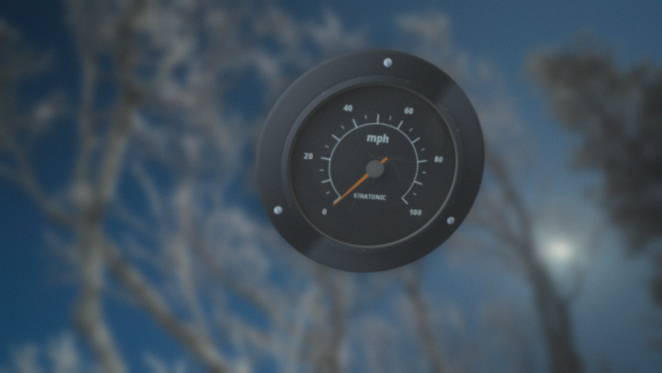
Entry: 0 mph
